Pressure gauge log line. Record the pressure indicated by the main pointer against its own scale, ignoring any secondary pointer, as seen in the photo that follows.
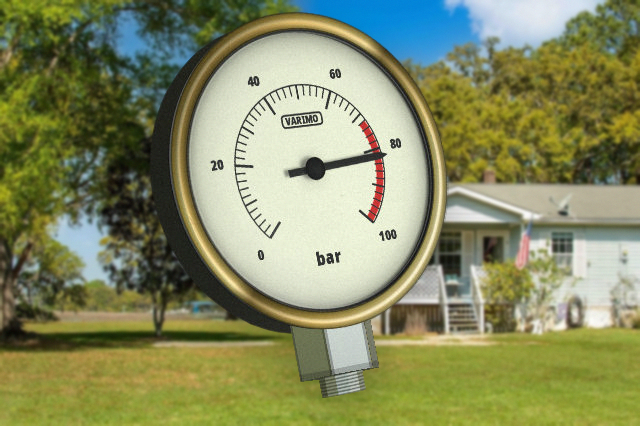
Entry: 82 bar
